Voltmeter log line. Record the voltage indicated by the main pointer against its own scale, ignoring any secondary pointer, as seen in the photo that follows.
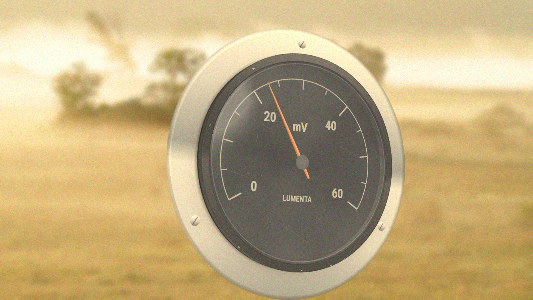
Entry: 22.5 mV
